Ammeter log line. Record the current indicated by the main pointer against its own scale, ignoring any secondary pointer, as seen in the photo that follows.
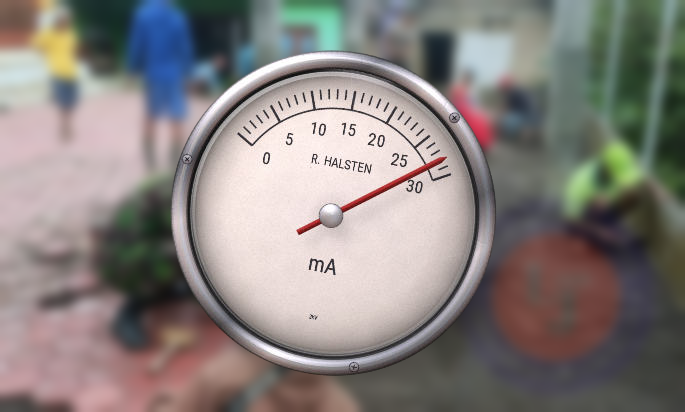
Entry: 28 mA
